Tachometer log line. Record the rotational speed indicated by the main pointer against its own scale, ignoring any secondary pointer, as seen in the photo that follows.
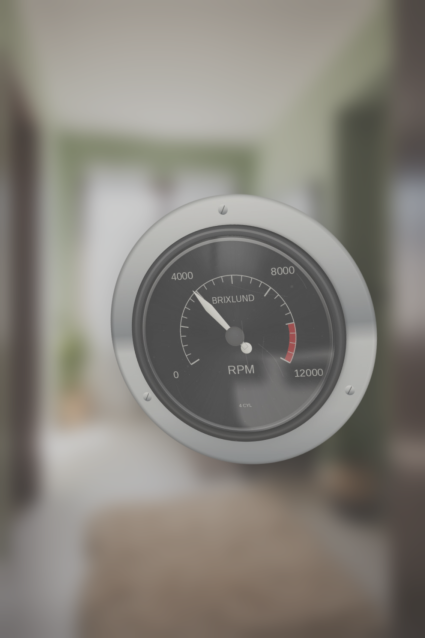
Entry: 4000 rpm
